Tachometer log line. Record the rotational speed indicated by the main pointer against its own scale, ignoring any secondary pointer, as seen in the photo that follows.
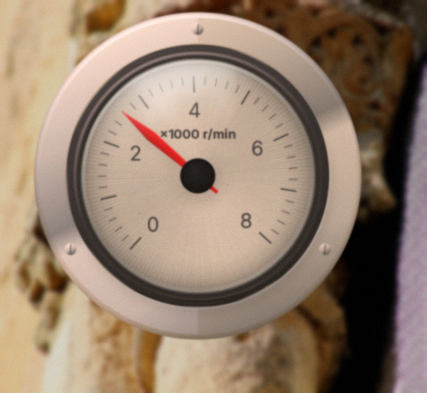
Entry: 2600 rpm
